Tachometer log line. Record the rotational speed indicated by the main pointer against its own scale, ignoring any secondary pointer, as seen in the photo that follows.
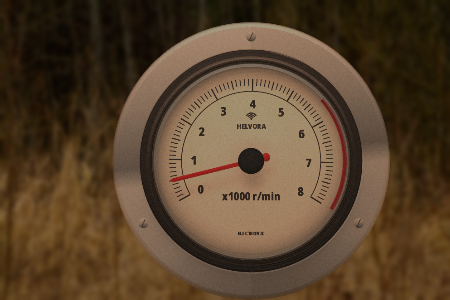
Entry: 500 rpm
